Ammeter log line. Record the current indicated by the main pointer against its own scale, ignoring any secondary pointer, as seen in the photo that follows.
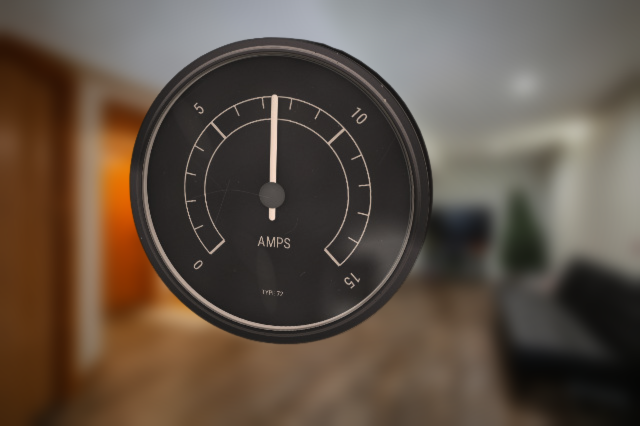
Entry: 7.5 A
